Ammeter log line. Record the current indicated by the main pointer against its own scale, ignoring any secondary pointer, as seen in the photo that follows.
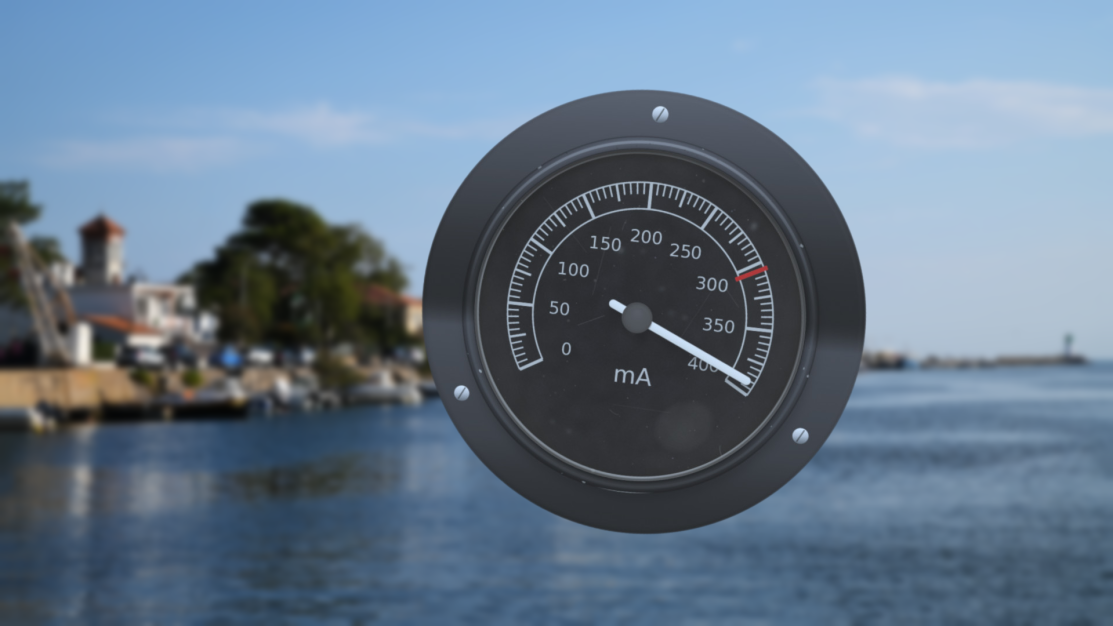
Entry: 390 mA
